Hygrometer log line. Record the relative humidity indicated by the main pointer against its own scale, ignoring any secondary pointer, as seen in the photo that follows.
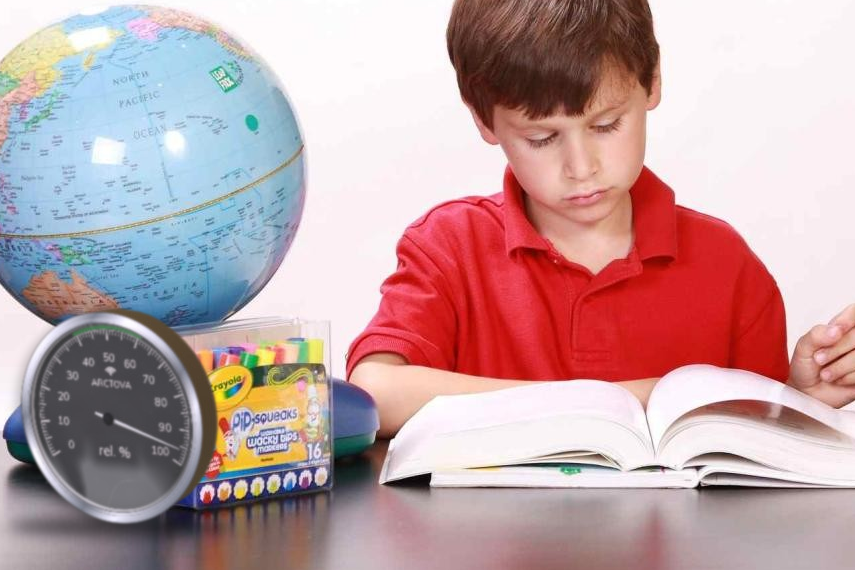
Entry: 95 %
